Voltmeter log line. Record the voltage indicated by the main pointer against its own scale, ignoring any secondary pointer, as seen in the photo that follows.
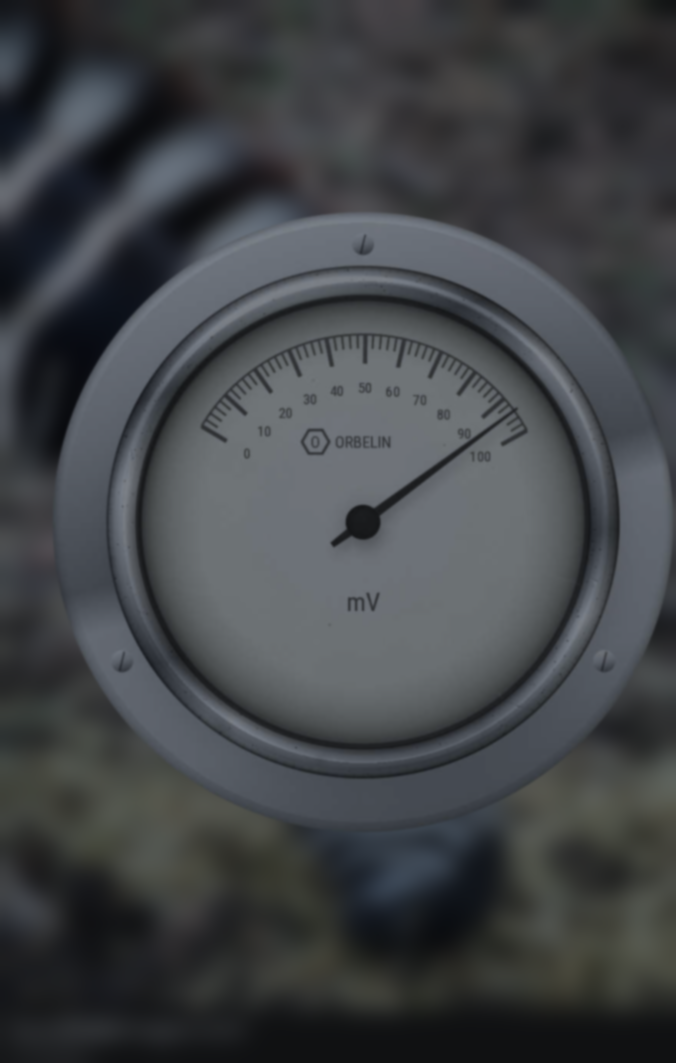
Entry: 94 mV
